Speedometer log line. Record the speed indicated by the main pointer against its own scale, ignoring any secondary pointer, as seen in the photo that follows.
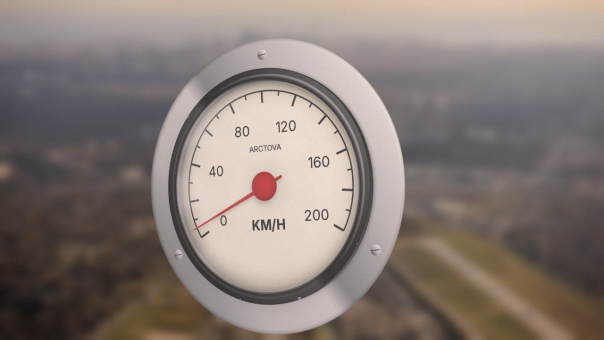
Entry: 5 km/h
